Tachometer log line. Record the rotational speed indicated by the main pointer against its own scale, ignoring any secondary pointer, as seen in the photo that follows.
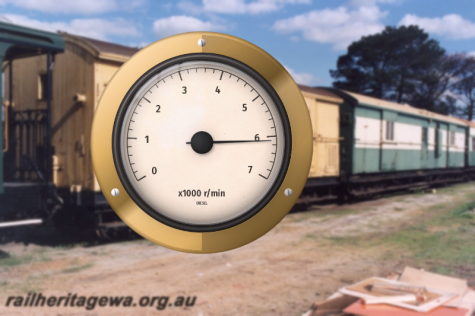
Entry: 6100 rpm
